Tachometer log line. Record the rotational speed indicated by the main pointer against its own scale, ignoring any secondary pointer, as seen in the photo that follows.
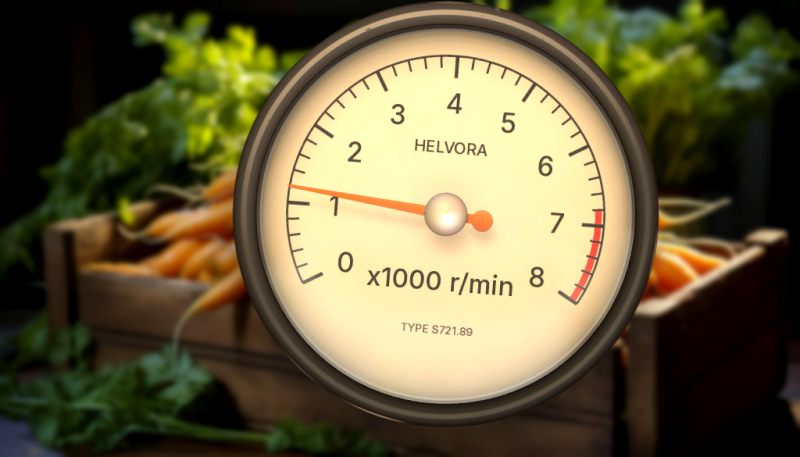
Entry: 1200 rpm
